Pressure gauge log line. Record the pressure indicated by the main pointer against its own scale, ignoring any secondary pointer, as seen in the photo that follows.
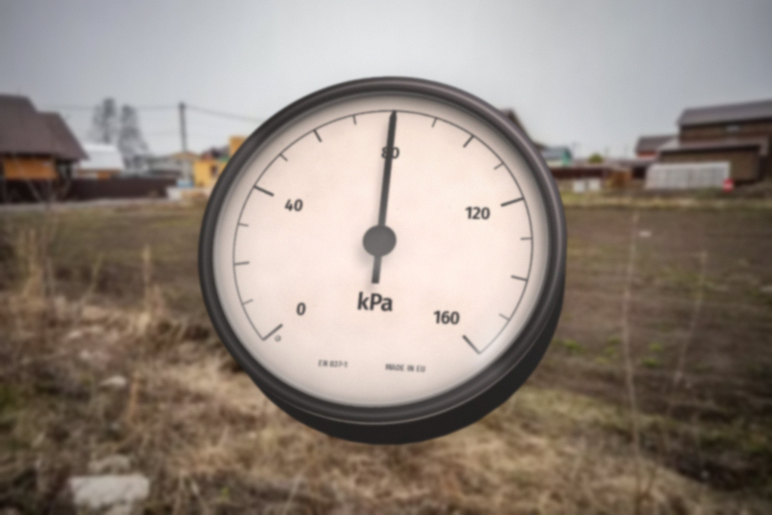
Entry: 80 kPa
